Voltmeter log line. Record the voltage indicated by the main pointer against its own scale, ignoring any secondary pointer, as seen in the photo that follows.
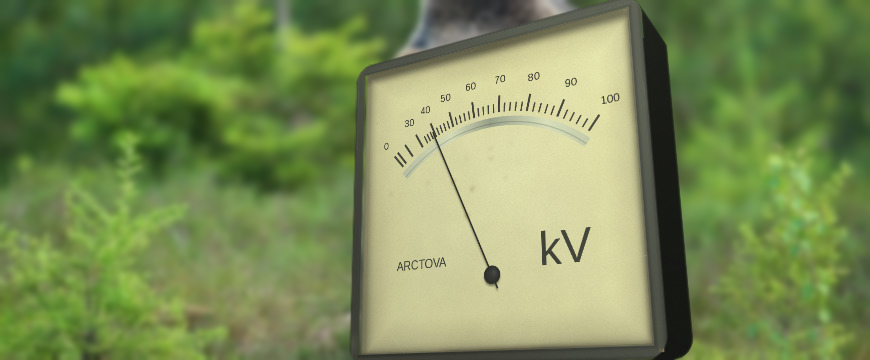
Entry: 40 kV
